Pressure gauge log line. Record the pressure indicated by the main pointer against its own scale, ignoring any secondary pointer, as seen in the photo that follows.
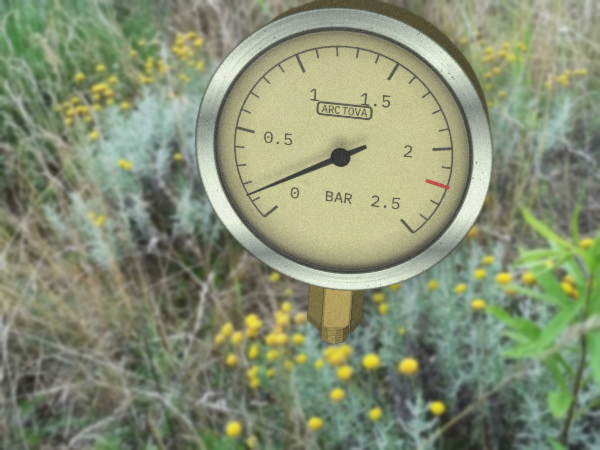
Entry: 0.15 bar
